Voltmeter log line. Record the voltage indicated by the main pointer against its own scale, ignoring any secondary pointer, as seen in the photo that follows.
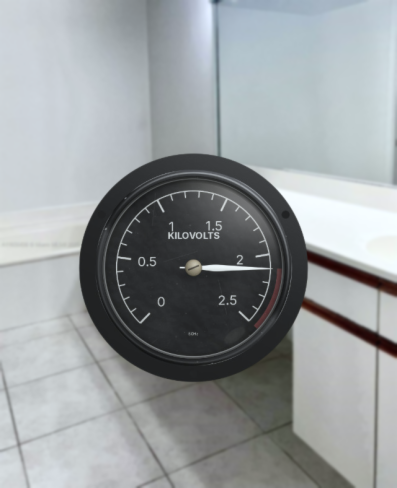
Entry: 2.1 kV
